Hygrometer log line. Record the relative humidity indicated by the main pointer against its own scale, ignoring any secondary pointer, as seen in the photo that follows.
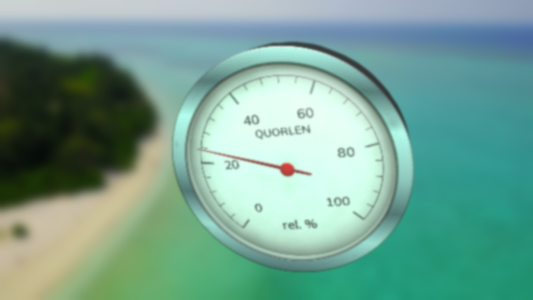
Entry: 24 %
